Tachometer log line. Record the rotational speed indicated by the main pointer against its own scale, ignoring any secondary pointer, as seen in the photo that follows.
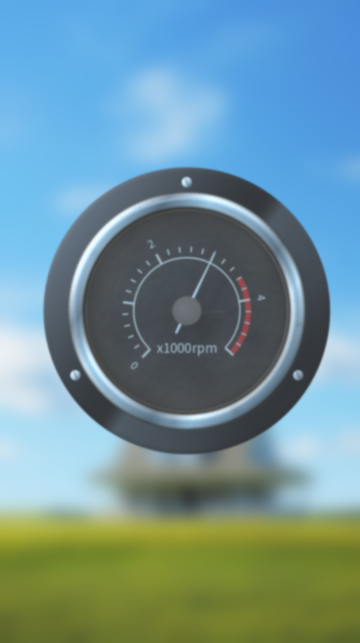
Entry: 3000 rpm
